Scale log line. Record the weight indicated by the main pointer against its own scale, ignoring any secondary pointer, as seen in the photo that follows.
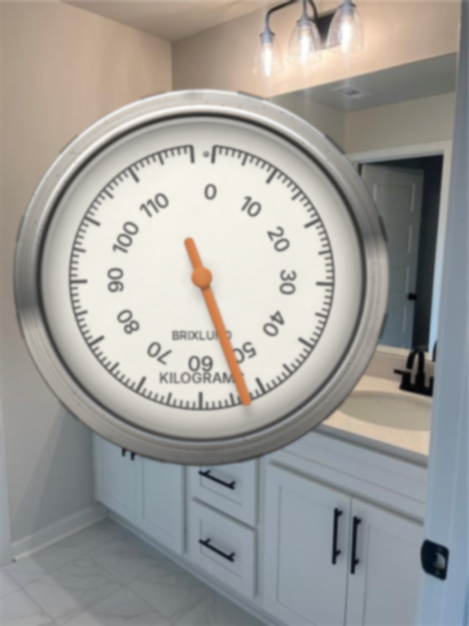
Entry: 53 kg
